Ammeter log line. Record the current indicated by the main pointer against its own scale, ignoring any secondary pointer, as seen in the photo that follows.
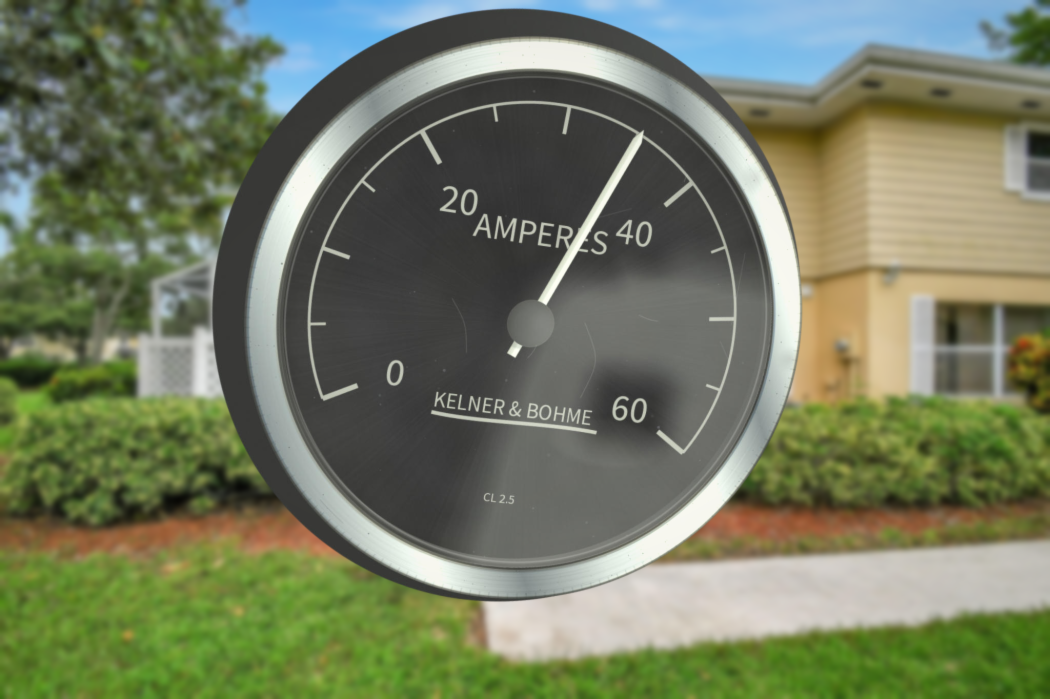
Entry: 35 A
